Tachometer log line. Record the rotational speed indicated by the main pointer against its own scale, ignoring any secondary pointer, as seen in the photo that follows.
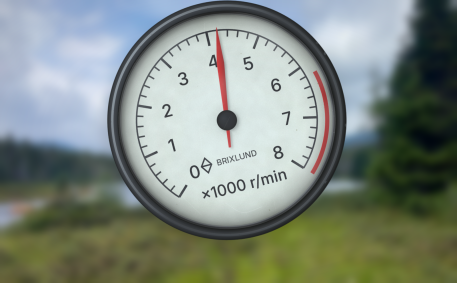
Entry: 4200 rpm
